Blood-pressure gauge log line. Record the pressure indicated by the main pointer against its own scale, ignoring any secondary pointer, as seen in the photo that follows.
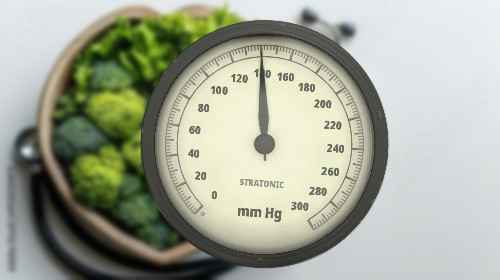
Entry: 140 mmHg
